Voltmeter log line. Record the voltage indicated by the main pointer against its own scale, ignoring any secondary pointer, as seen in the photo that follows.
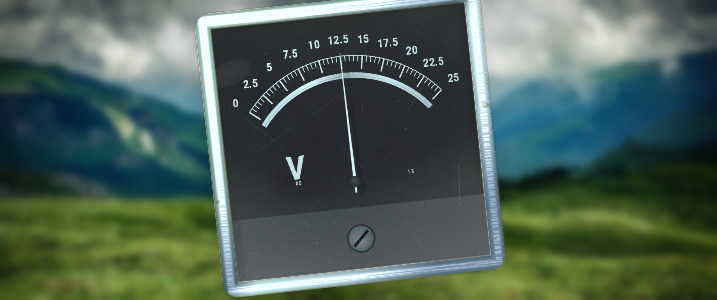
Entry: 12.5 V
